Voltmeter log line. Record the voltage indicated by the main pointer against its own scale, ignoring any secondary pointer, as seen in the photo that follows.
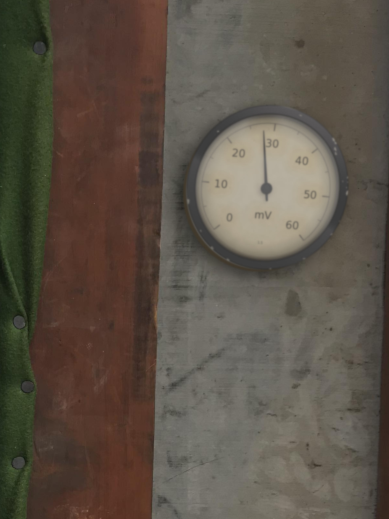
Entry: 27.5 mV
